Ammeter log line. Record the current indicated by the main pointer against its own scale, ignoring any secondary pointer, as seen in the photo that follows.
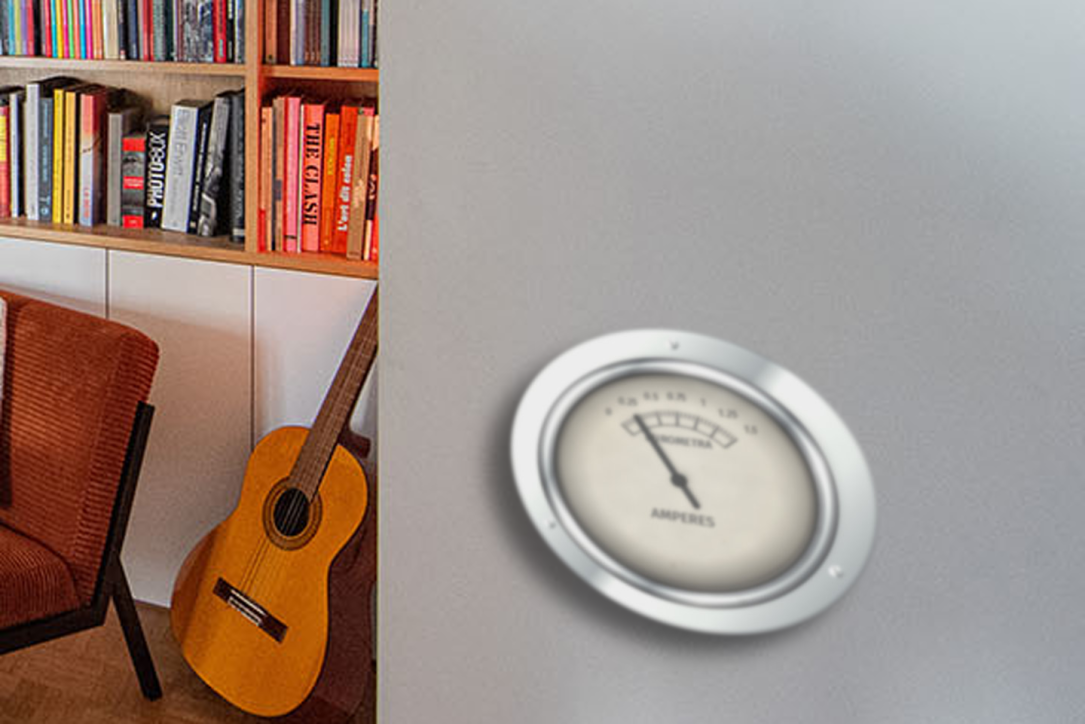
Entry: 0.25 A
